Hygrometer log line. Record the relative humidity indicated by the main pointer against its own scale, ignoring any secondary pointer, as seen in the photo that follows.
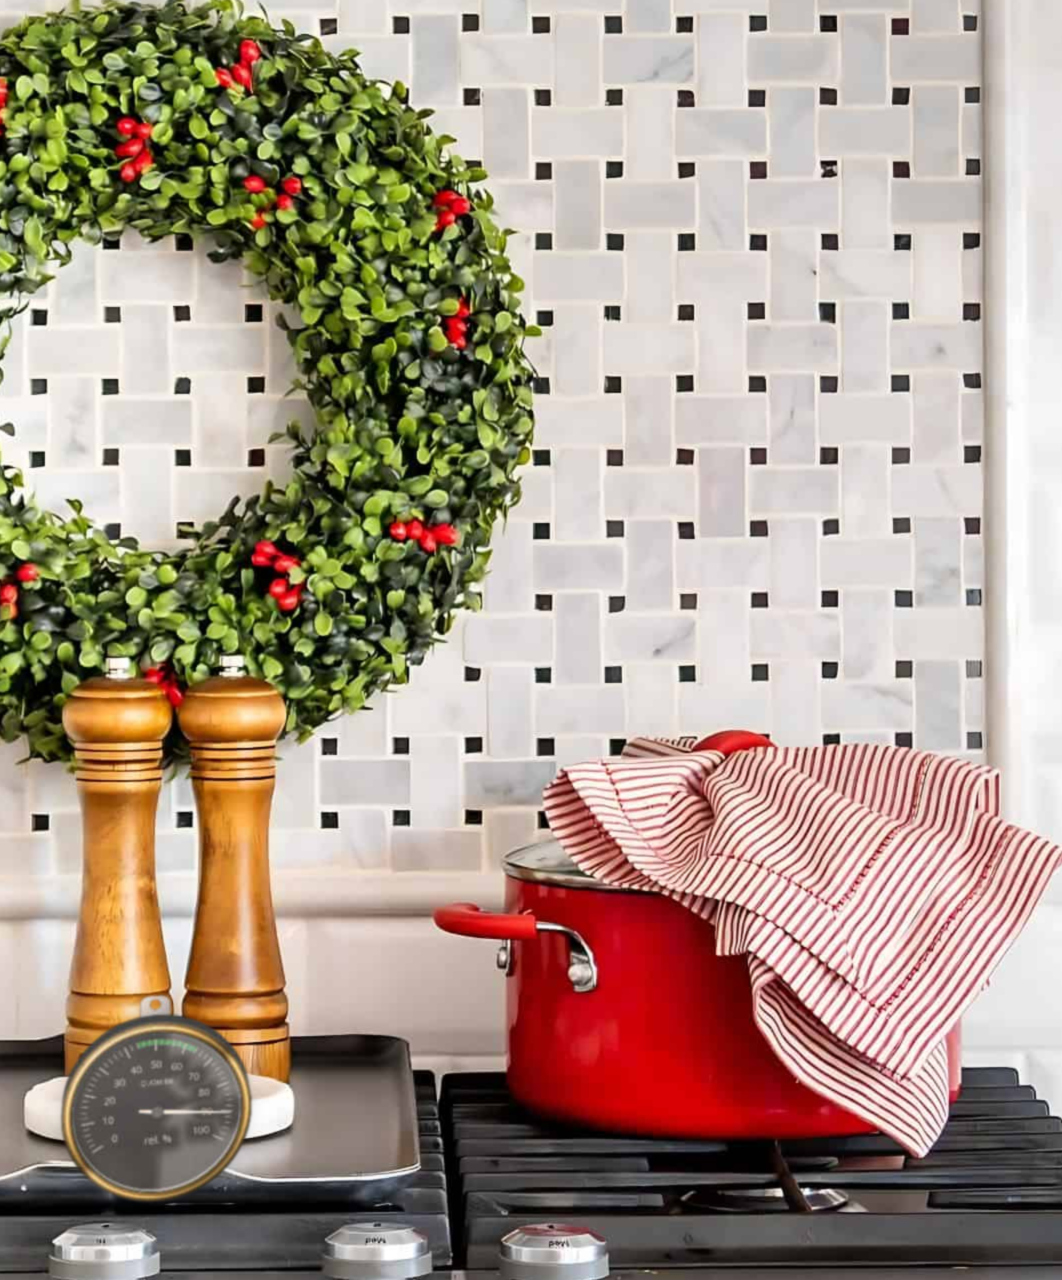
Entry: 90 %
